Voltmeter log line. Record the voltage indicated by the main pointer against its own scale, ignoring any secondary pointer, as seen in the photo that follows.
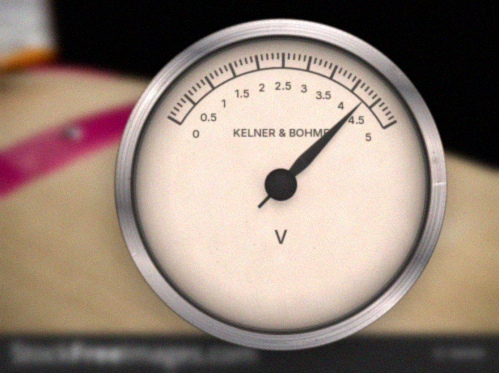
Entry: 4.3 V
